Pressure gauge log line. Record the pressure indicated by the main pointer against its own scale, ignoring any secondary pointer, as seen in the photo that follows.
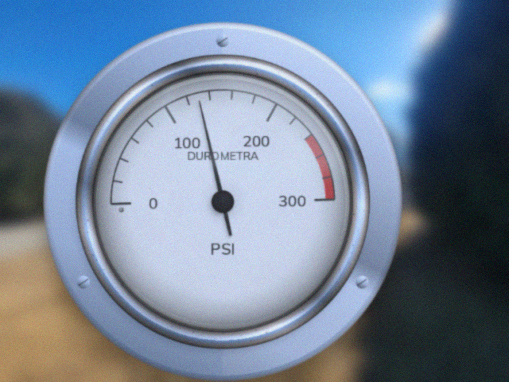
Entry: 130 psi
